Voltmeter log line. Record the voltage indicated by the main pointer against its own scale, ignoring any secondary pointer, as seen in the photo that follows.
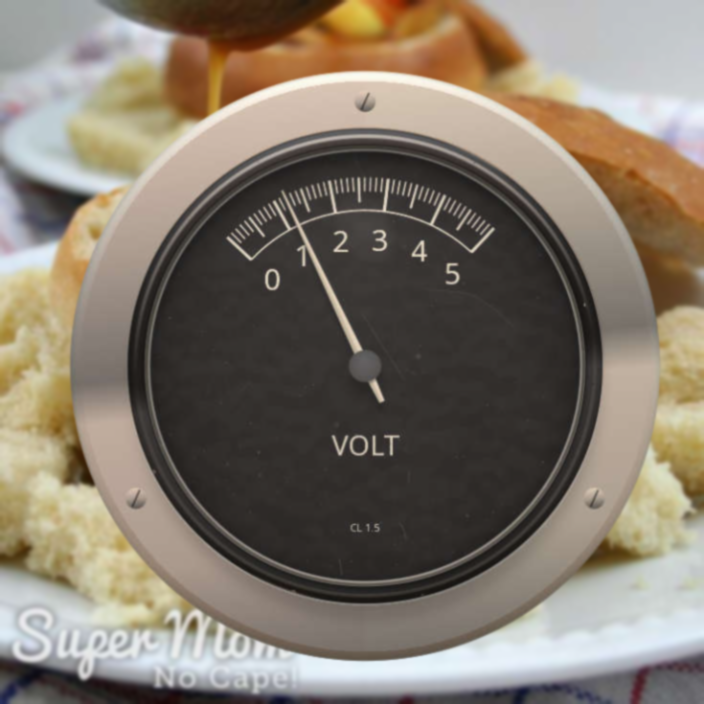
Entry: 1.2 V
